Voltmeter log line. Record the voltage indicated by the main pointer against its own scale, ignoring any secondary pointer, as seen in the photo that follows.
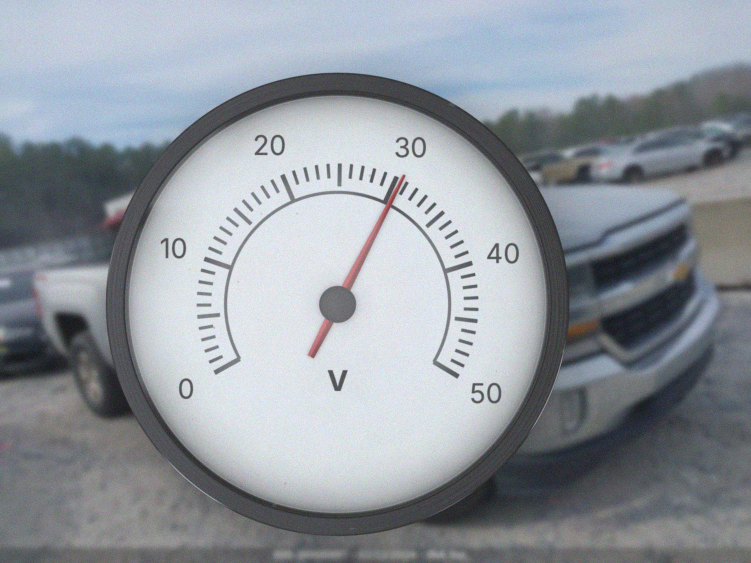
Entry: 30.5 V
